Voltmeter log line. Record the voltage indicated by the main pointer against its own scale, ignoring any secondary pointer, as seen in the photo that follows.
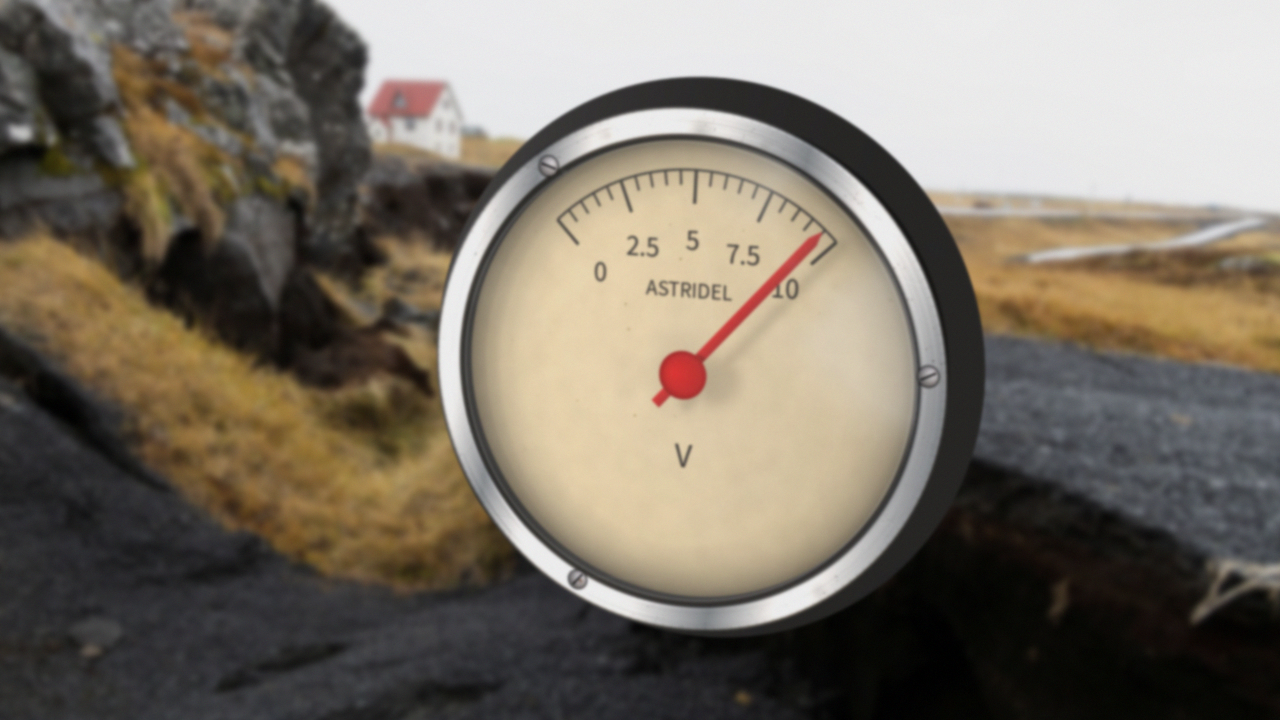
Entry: 9.5 V
